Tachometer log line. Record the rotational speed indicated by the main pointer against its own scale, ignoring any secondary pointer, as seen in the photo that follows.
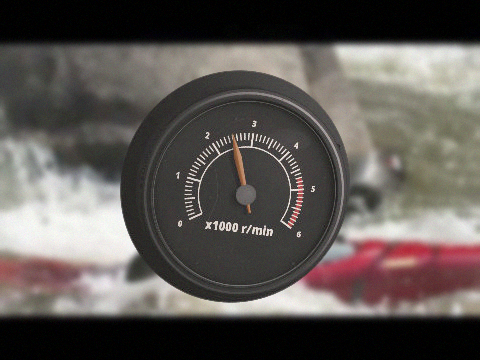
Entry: 2500 rpm
